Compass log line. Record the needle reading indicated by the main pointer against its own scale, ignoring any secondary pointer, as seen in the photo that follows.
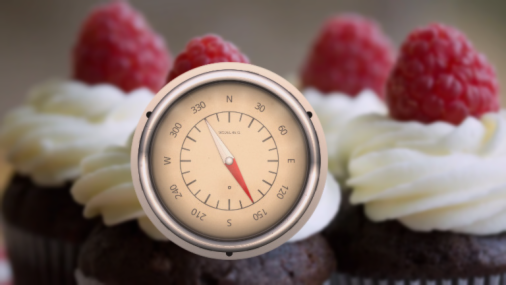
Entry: 150 °
